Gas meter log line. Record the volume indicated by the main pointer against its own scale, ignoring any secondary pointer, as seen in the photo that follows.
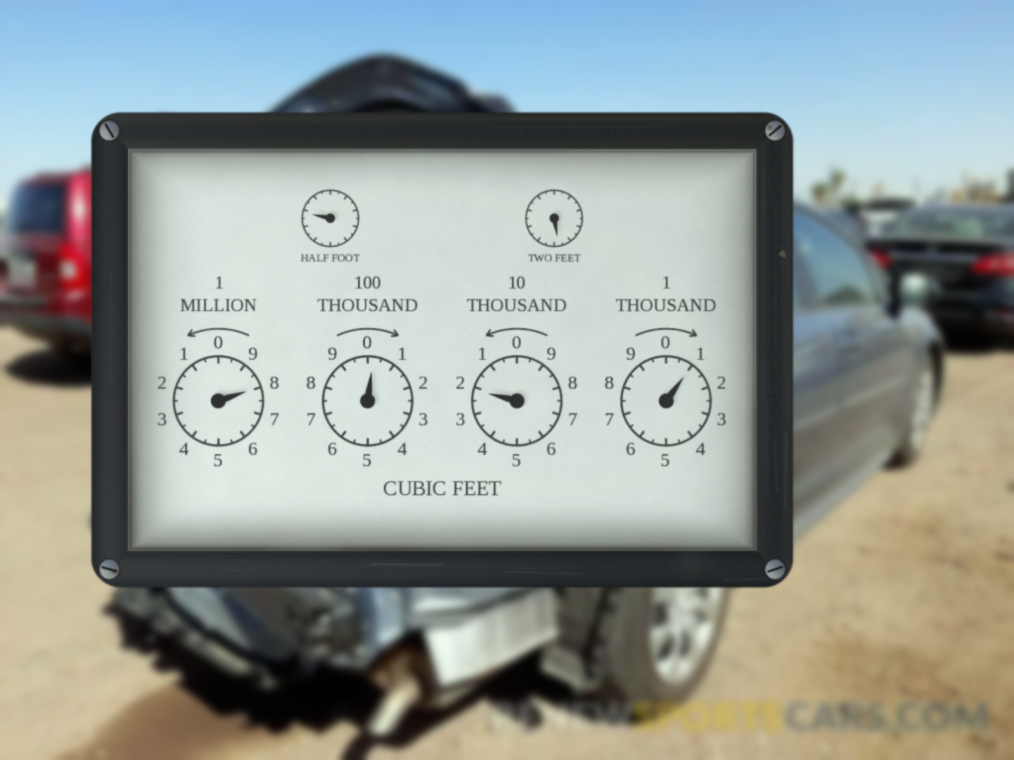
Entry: 802100 ft³
